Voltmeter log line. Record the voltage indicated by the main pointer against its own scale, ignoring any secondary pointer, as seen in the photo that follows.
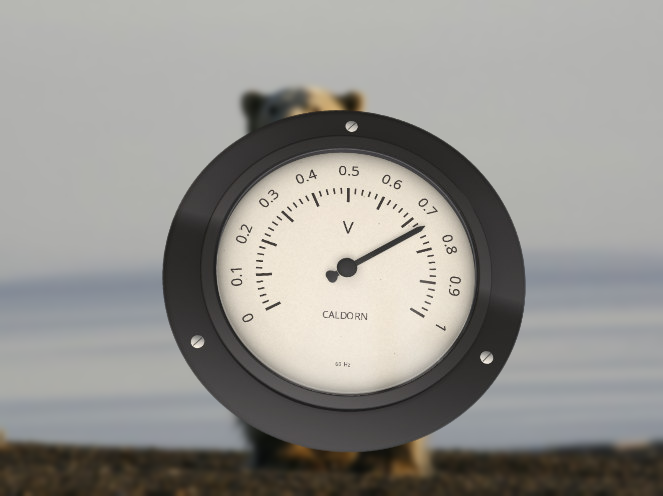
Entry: 0.74 V
